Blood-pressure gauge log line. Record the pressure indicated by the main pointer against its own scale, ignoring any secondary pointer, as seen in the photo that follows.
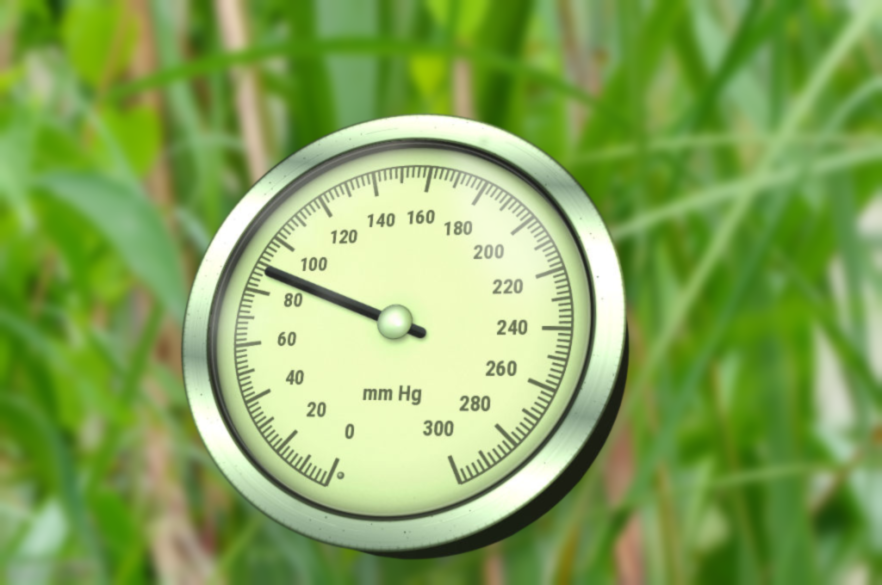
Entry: 88 mmHg
